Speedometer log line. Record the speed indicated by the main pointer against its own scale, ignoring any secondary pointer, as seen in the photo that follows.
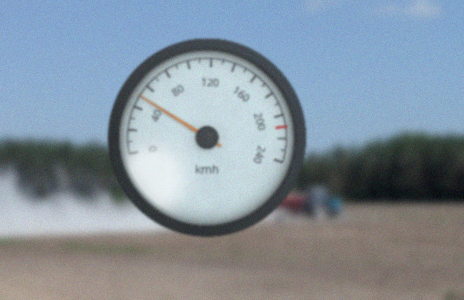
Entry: 50 km/h
